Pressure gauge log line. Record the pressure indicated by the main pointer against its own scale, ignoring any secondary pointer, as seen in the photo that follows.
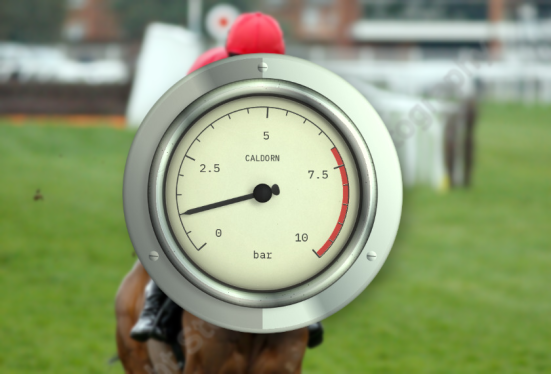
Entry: 1 bar
